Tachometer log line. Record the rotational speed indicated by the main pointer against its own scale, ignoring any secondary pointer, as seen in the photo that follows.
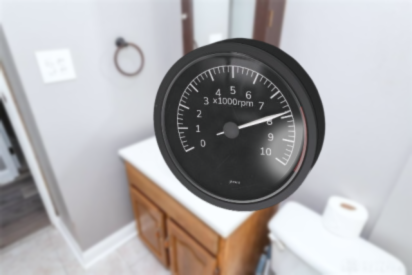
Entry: 7800 rpm
